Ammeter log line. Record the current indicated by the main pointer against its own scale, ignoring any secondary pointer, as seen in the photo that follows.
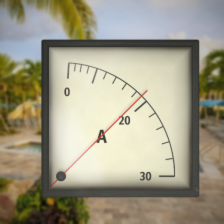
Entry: 19 A
